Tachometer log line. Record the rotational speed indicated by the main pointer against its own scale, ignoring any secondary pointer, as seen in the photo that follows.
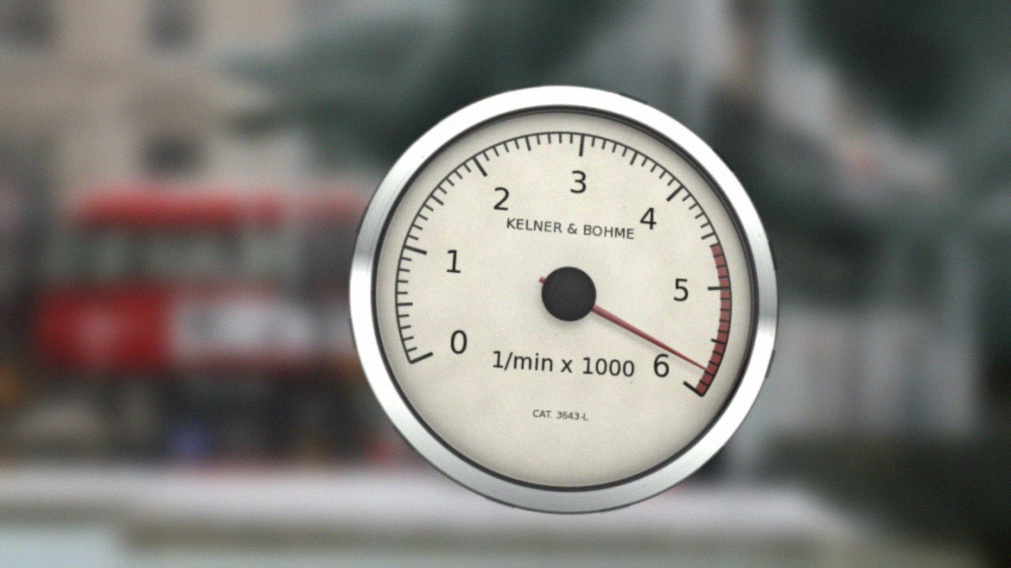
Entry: 5800 rpm
